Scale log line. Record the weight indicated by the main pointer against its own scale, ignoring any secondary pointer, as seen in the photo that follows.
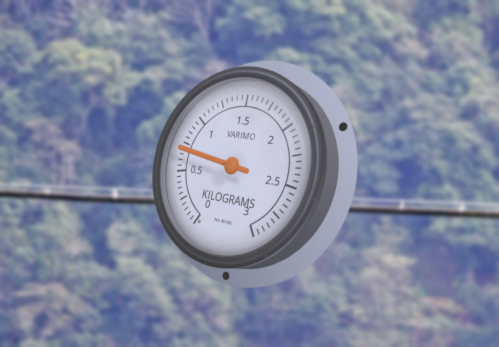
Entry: 0.7 kg
